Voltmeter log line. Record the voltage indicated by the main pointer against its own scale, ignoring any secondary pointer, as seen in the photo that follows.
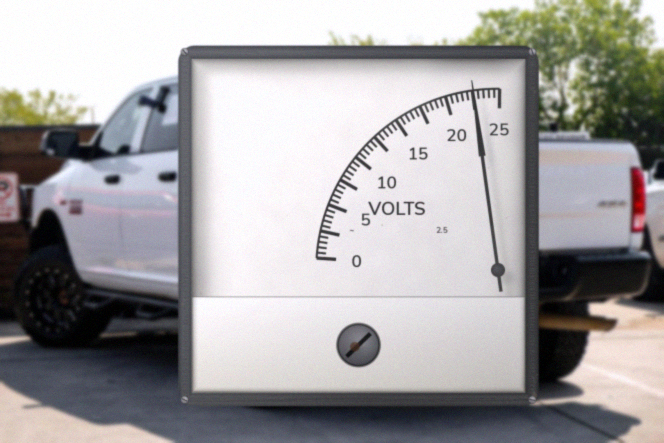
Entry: 22.5 V
